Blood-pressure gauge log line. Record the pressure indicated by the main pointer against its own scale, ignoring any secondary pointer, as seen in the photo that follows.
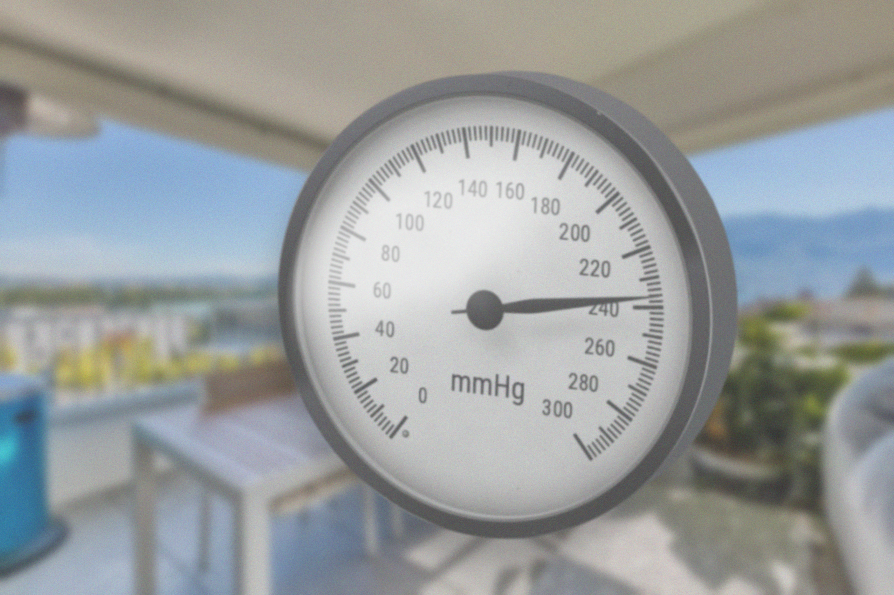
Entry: 236 mmHg
